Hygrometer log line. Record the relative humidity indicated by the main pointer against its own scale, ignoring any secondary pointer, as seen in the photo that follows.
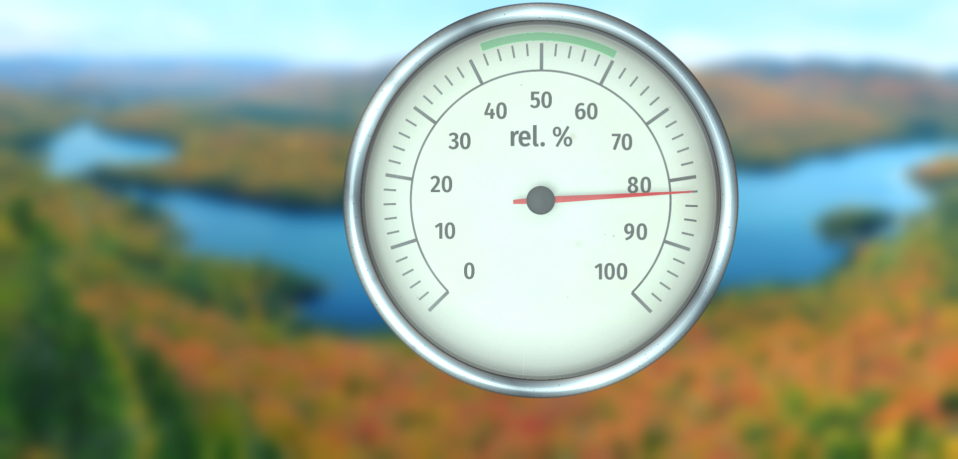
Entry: 82 %
